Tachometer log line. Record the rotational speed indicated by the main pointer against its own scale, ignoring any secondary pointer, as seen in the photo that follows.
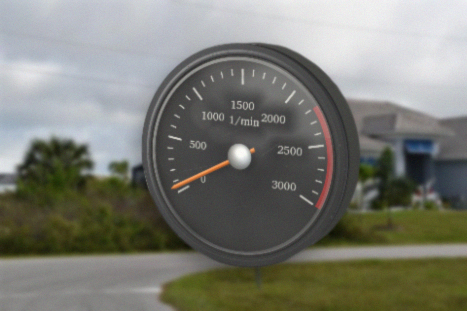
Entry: 50 rpm
